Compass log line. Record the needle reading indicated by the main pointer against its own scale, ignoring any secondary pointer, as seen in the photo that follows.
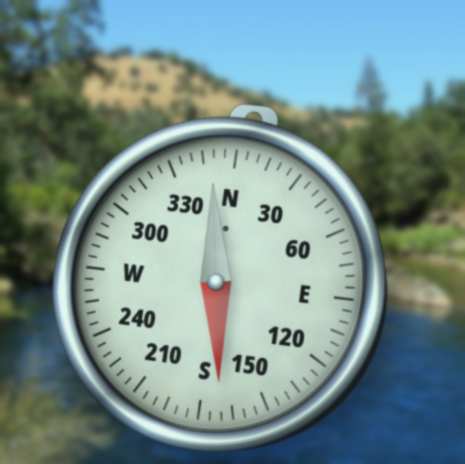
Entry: 170 °
